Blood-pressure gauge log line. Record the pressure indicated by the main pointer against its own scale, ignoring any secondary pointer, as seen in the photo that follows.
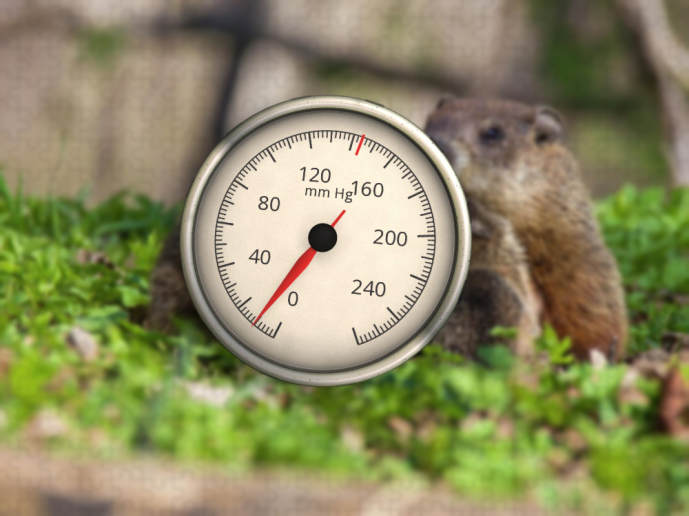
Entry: 10 mmHg
